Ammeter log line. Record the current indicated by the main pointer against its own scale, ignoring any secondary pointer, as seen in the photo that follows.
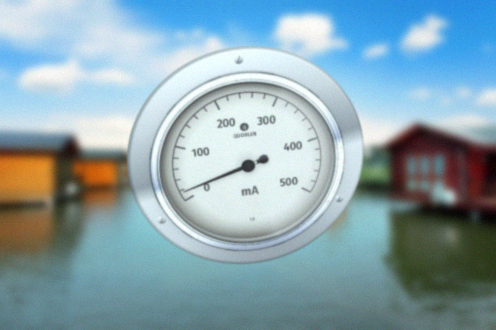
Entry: 20 mA
